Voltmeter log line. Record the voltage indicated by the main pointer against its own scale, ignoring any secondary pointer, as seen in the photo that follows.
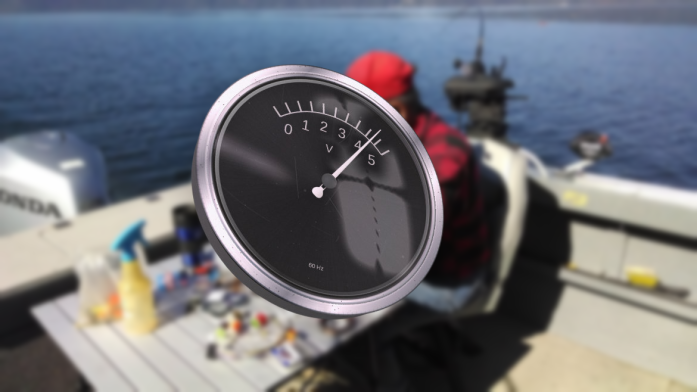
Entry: 4.25 V
